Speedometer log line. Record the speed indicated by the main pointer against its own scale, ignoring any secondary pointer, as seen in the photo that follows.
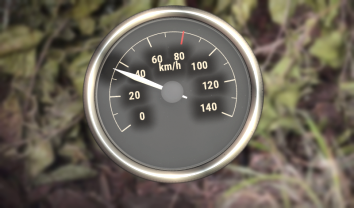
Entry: 35 km/h
